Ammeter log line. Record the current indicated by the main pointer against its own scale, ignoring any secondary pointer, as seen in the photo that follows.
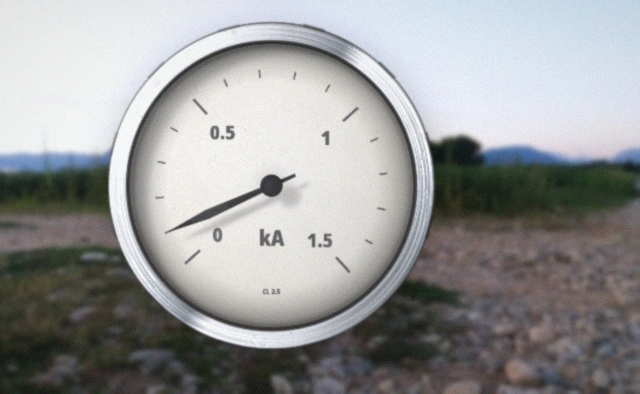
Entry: 0.1 kA
